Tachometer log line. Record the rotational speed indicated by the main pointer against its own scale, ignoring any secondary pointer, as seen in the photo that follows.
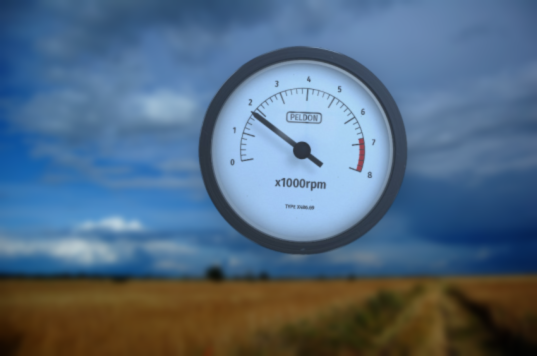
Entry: 1800 rpm
